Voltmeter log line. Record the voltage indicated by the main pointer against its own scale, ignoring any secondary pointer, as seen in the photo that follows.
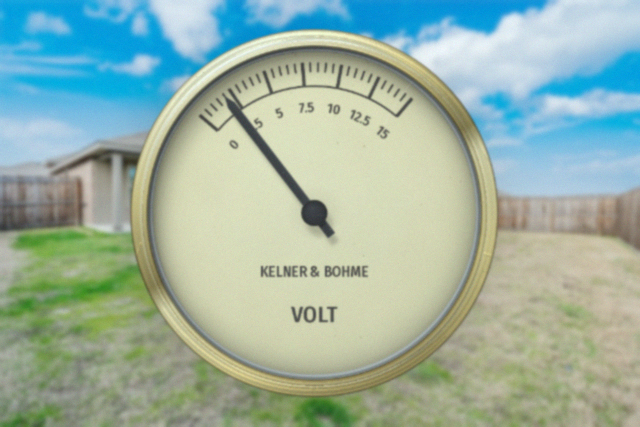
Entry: 2 V
